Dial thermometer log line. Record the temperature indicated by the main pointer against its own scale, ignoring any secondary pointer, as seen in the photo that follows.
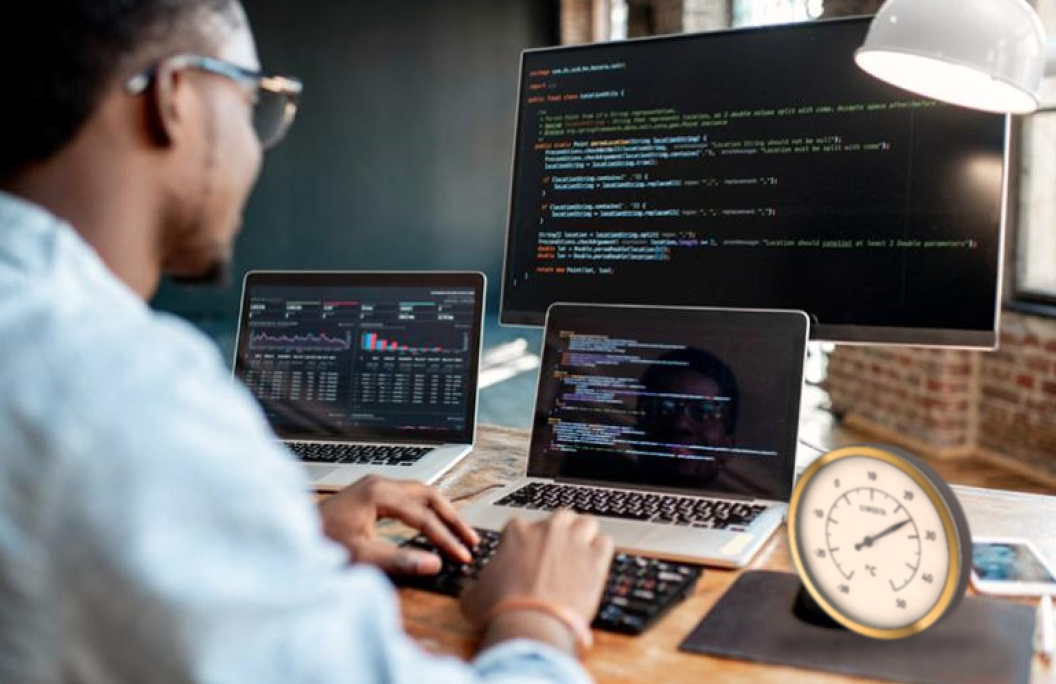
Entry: 25 °C
